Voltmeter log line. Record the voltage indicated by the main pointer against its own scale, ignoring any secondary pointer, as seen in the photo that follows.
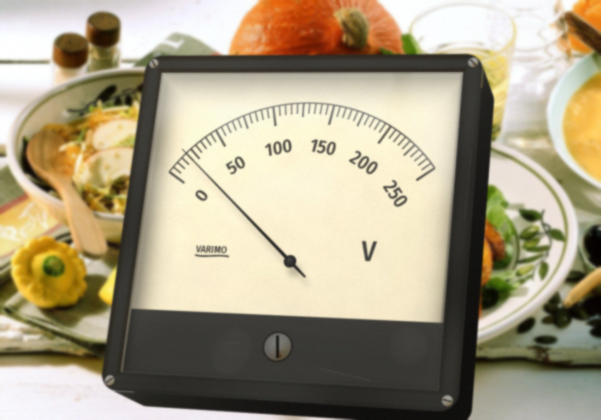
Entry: 20 V
